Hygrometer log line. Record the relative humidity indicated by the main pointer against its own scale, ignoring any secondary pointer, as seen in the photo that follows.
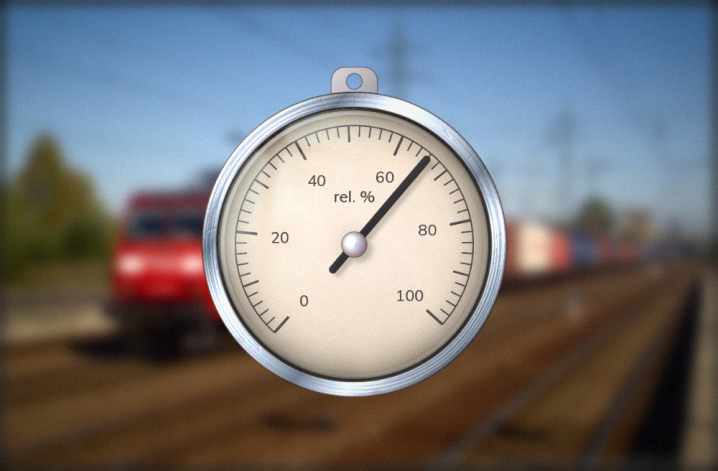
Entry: 66 %
